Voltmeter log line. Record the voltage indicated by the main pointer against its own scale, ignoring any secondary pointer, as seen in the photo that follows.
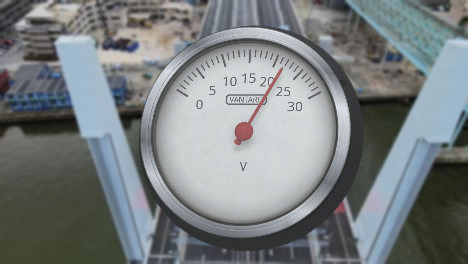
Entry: 22 V
